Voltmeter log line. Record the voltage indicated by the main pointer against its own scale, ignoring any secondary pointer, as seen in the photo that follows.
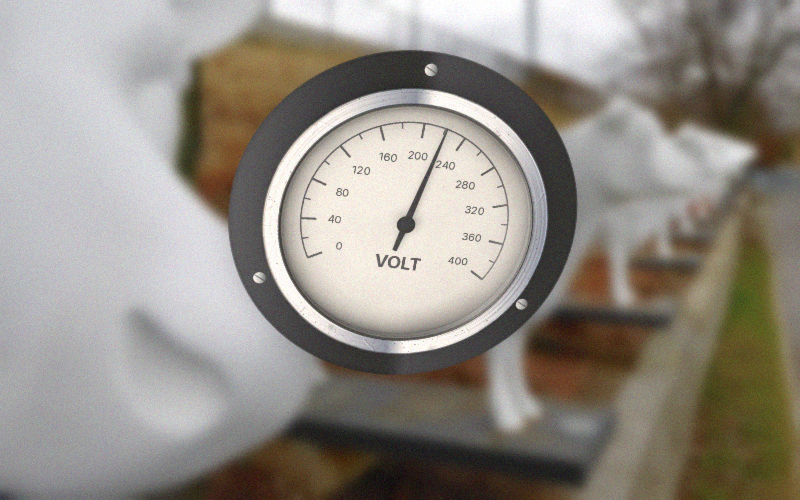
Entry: 220 V
